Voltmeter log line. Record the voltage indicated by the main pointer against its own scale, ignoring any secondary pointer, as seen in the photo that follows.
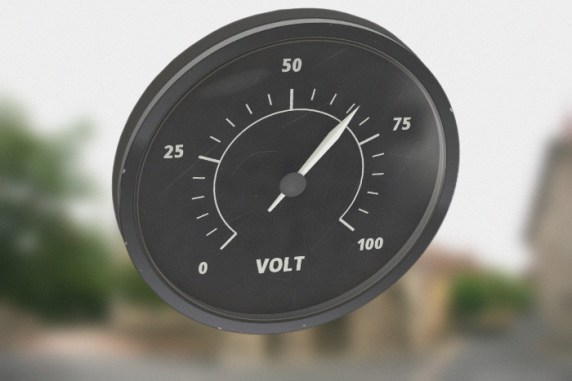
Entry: 65 V
